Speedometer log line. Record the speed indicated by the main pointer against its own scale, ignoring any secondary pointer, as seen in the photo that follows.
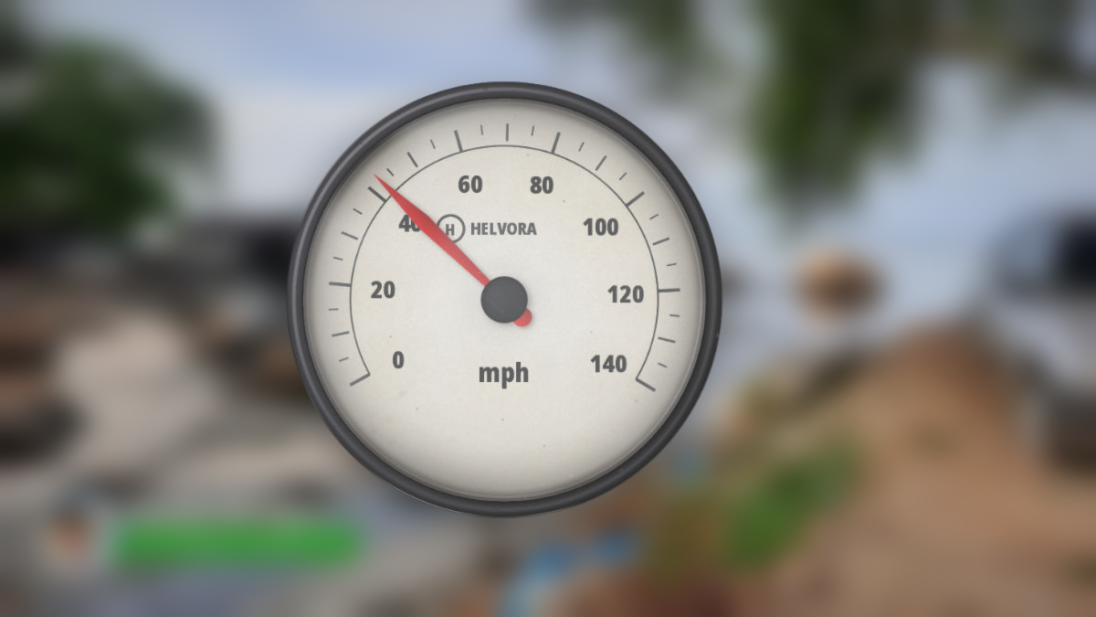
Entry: 42.5 mph
